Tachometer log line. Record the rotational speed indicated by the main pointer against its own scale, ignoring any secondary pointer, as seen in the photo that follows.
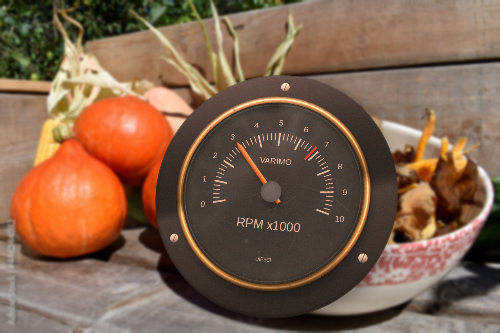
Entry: 3000 rpm
